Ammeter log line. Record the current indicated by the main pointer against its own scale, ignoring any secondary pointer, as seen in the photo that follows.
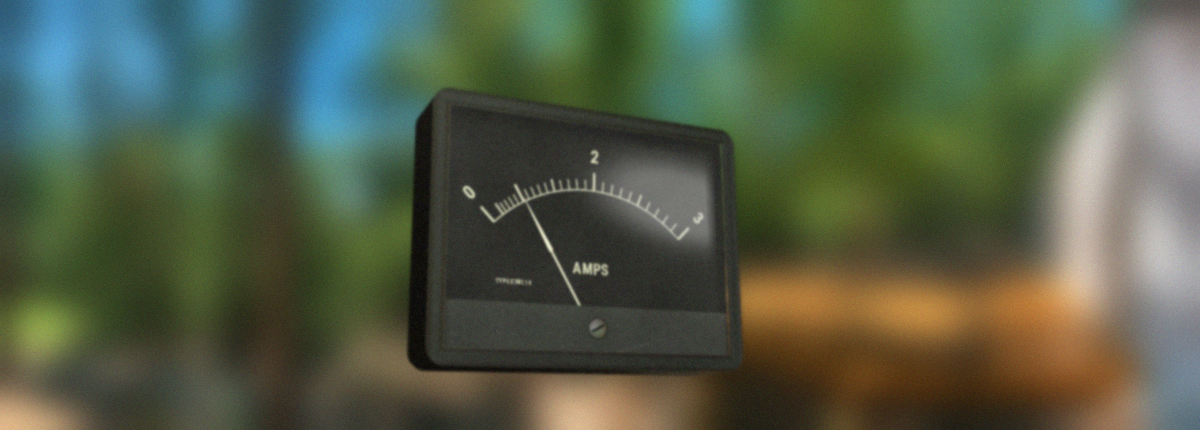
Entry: 1 A
